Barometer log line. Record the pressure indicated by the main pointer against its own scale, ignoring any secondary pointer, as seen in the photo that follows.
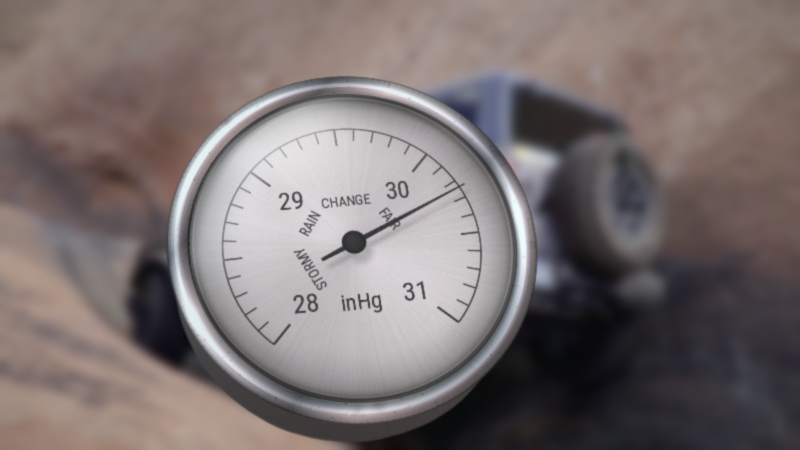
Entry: 30.25 inHg
